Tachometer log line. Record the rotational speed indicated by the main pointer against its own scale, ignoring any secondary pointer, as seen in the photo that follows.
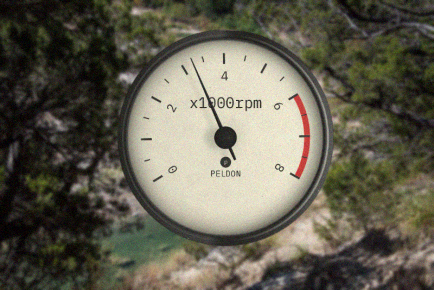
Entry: 3250 rpm
